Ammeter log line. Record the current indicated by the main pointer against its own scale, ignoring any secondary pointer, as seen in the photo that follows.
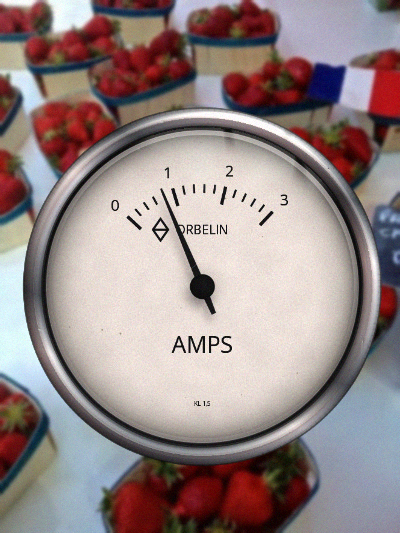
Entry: 0.8 A
